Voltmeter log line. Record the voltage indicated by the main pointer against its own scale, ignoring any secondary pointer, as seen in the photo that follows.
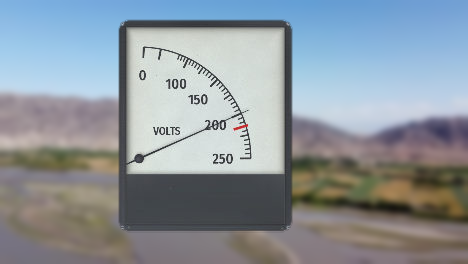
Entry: 200 V
